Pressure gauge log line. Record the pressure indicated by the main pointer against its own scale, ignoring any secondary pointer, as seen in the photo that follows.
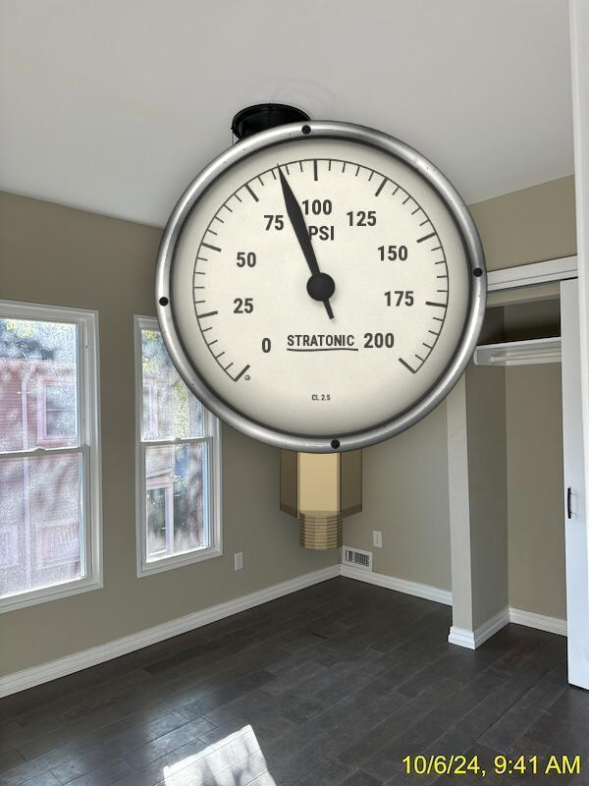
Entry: 87.5 psi
